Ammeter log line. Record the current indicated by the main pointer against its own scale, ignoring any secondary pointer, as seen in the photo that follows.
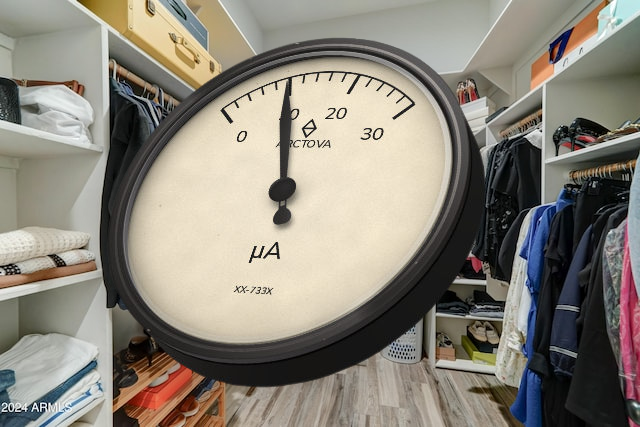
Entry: 10 µA
